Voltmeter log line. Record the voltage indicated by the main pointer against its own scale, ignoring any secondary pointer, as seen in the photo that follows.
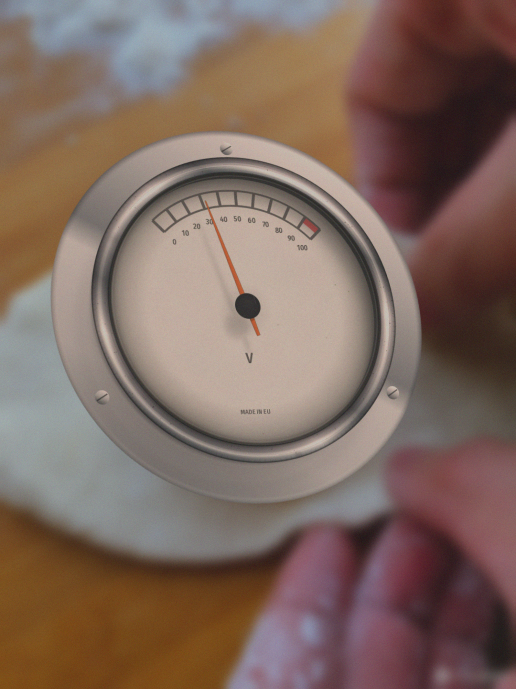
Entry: 30 V
